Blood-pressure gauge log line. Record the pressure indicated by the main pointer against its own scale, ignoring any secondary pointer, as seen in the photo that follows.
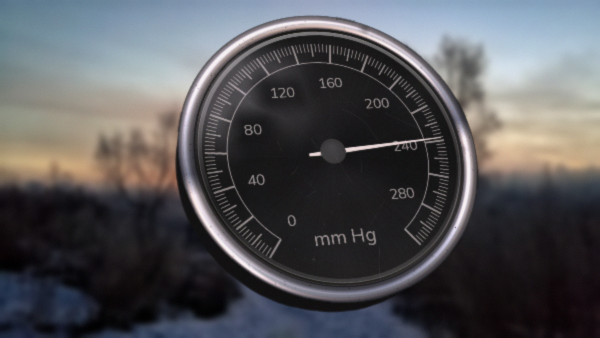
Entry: 240 mmHg
